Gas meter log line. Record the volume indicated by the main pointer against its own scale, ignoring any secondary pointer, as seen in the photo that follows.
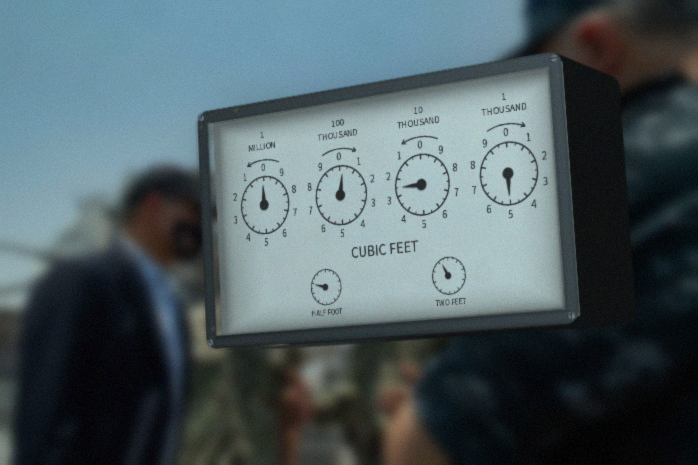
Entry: 2500 ft³
